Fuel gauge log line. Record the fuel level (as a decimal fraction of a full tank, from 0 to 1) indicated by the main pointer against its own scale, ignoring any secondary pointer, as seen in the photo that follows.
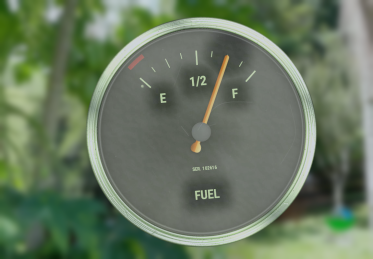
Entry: 0.75
